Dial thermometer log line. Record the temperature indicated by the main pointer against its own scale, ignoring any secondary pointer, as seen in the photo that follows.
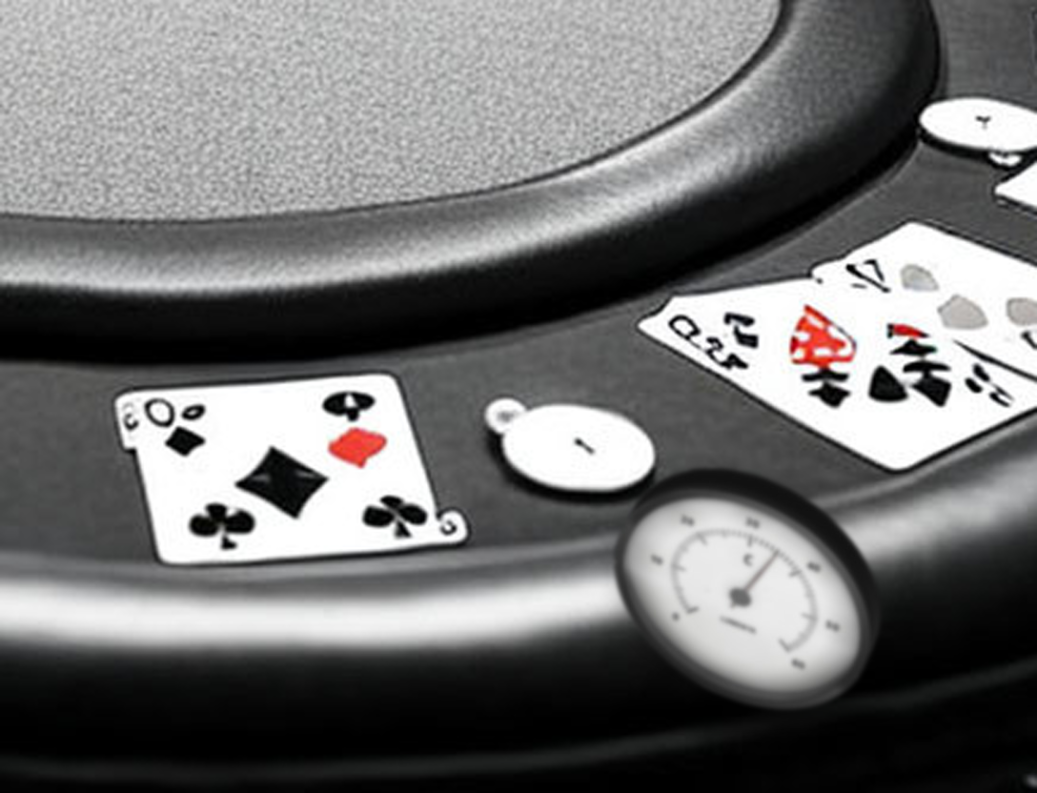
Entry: 35 °C
